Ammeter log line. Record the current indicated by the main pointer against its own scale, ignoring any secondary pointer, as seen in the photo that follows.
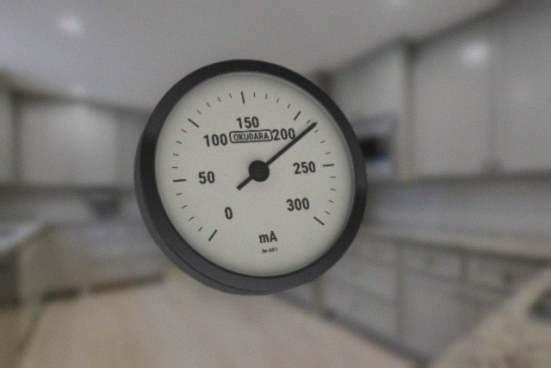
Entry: 215 mA
